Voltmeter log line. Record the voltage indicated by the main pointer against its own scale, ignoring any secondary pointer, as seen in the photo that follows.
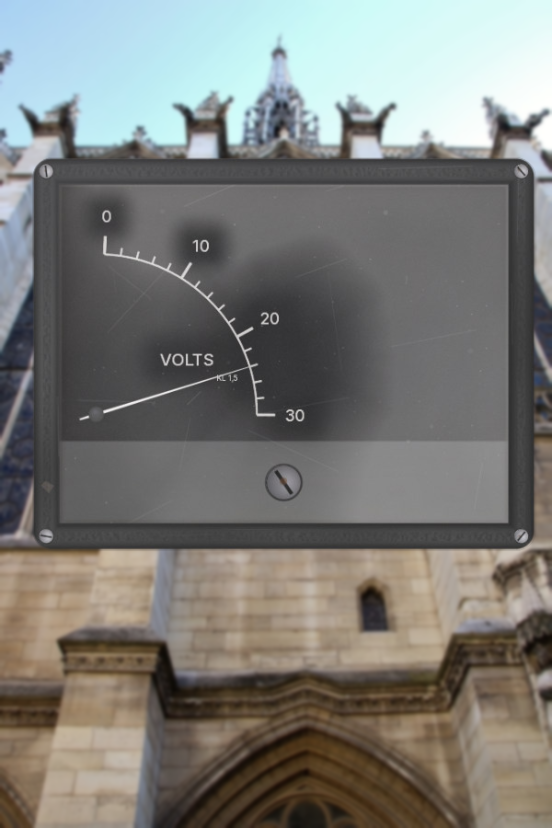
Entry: 24 V
